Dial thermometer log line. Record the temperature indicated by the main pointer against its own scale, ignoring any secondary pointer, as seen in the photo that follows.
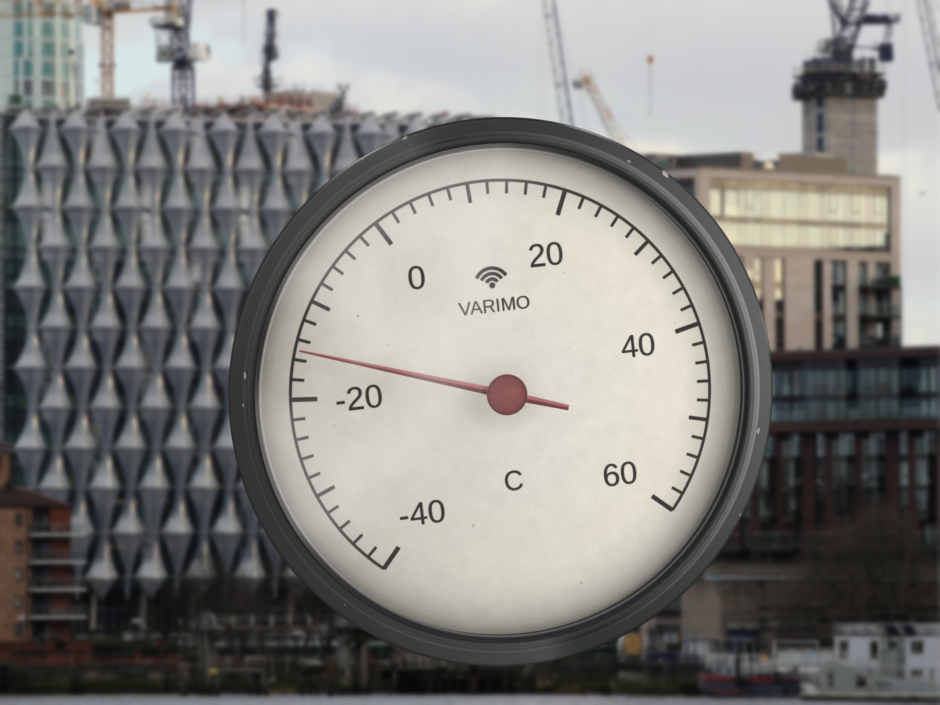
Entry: -15 °C
